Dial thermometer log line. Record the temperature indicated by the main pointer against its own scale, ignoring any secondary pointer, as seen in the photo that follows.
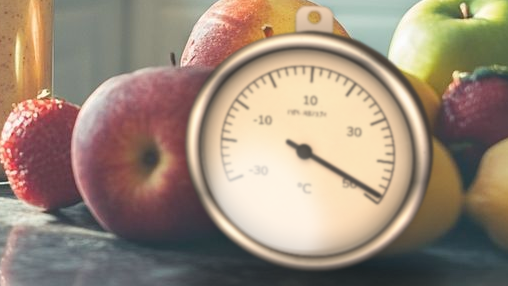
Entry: 48 °C
